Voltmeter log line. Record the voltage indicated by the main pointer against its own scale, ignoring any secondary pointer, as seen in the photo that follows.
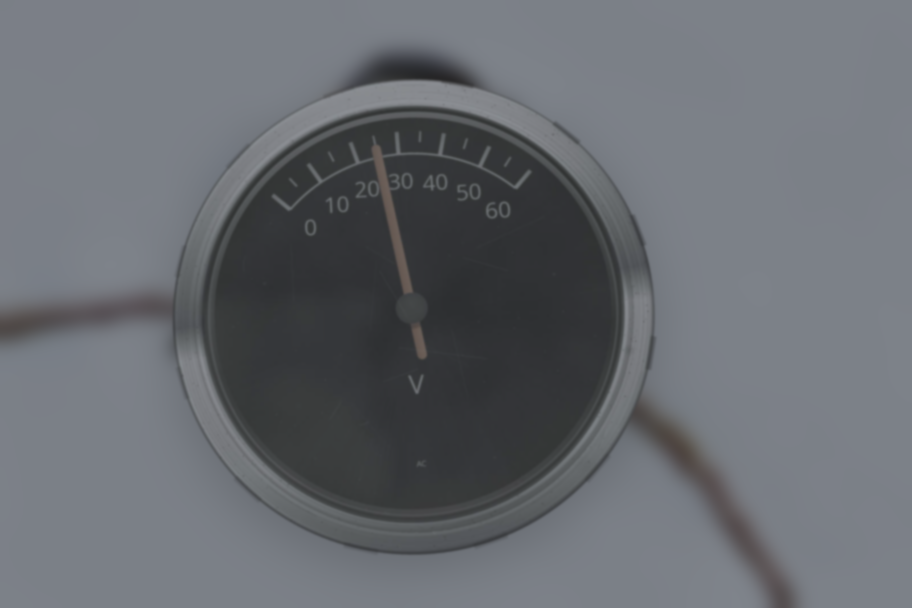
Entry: 25 V
